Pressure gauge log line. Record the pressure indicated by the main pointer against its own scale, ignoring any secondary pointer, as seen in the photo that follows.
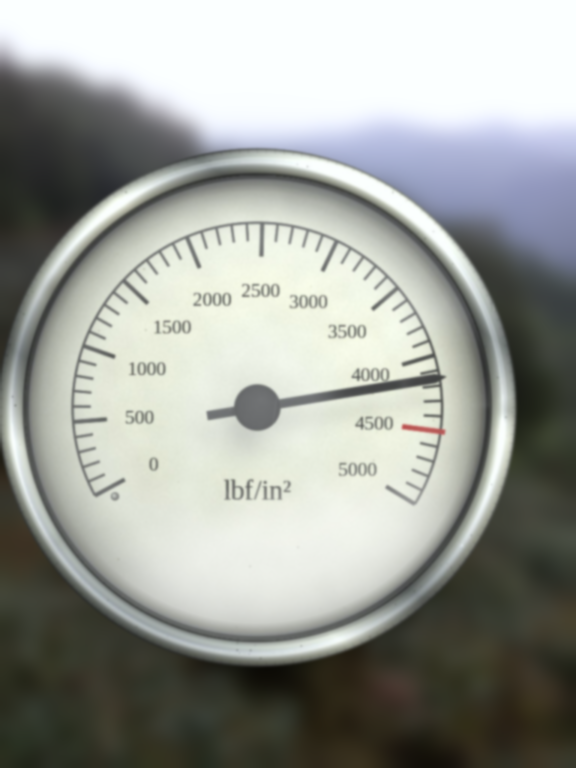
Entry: 4150 psi
